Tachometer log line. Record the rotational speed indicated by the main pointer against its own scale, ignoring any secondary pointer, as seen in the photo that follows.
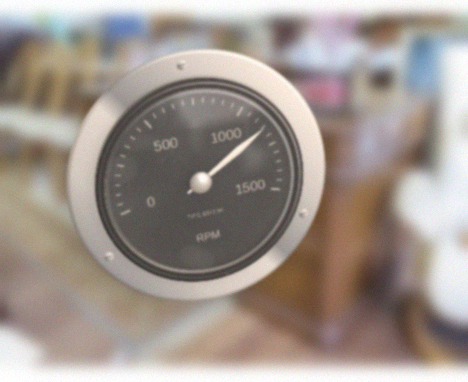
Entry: 1150 rpm
